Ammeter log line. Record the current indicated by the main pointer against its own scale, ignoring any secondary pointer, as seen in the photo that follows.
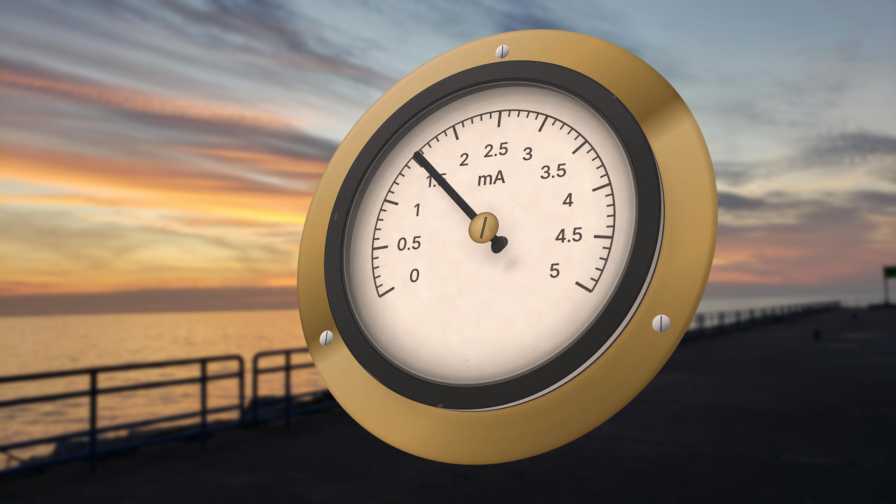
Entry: 1.55 mA
